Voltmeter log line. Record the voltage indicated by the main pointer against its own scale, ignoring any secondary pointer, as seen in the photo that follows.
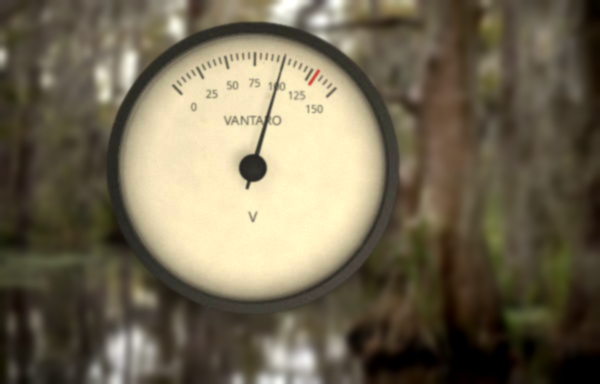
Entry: 100 V
